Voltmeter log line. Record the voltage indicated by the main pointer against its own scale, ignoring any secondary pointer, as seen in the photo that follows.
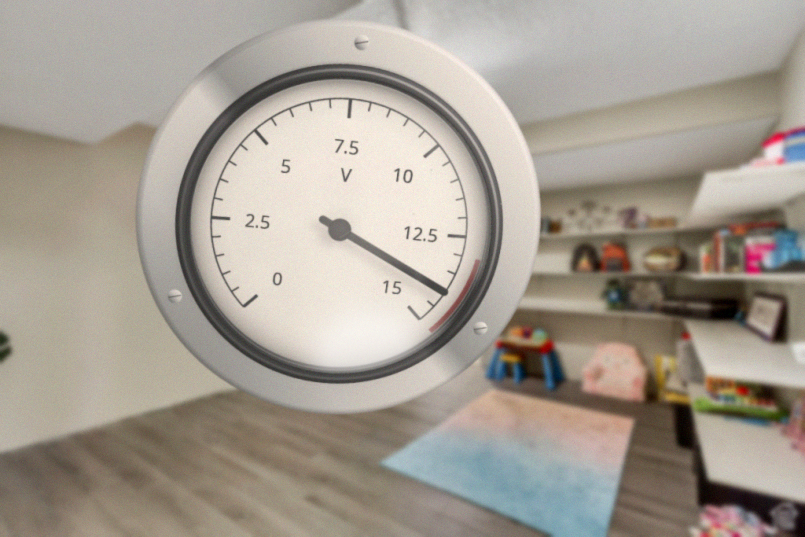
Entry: 14 V
